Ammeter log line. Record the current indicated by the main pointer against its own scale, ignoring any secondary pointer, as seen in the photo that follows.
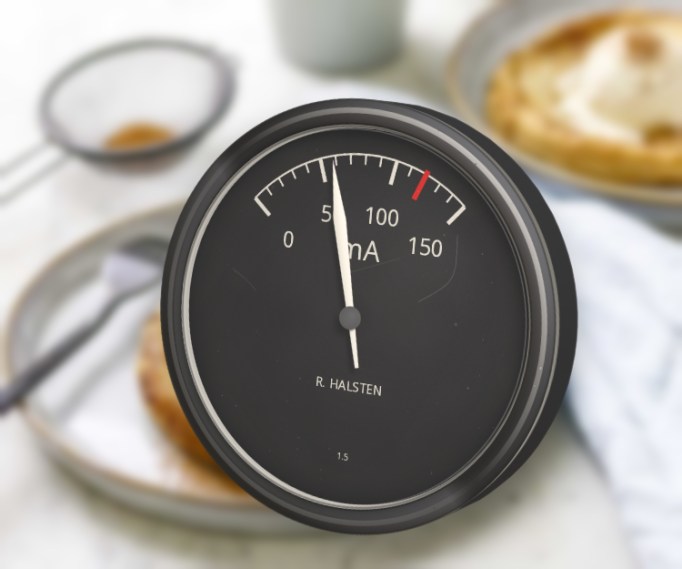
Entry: 60 mA
